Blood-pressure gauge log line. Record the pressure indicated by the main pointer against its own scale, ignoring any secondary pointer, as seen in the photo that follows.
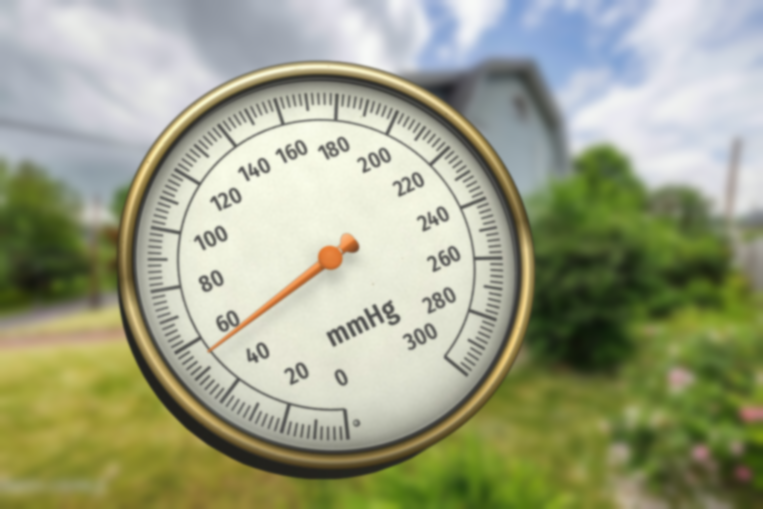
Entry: 54 mmHg
